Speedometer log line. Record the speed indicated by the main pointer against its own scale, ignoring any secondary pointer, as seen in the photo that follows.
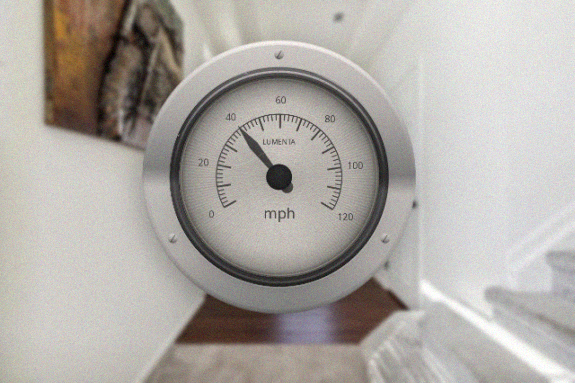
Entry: 40 mph
